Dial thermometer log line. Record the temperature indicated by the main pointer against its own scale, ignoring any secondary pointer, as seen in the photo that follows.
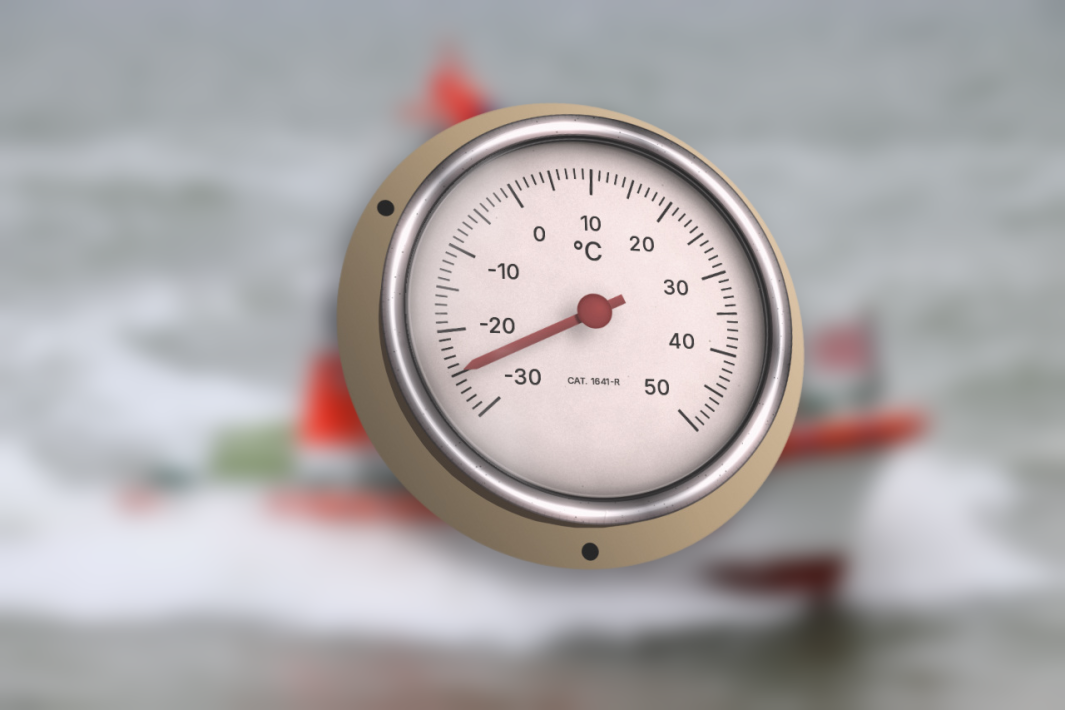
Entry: -25 °C
